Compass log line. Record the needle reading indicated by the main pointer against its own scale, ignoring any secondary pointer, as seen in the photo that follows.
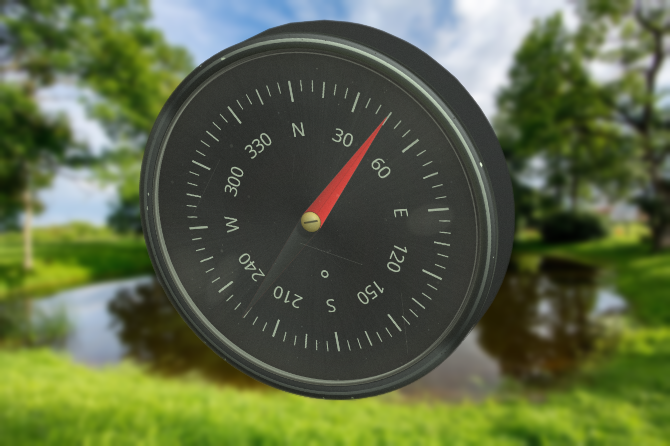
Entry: 45 °
